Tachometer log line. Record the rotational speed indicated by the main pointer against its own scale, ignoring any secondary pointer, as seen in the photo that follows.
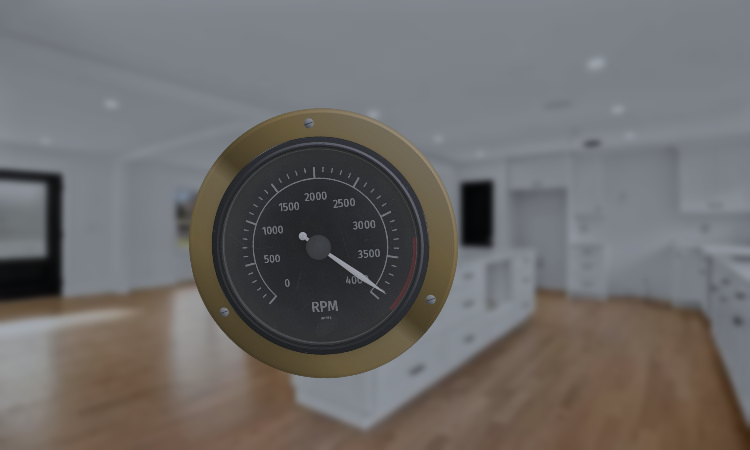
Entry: 3900 rpm
